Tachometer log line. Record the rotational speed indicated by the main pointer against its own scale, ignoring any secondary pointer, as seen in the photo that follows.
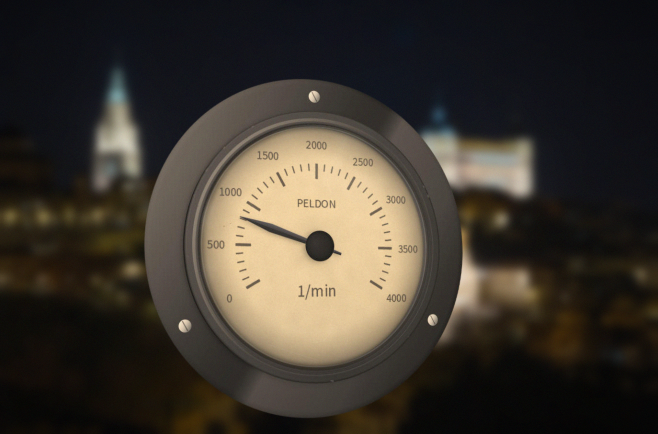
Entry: 800 rpm
